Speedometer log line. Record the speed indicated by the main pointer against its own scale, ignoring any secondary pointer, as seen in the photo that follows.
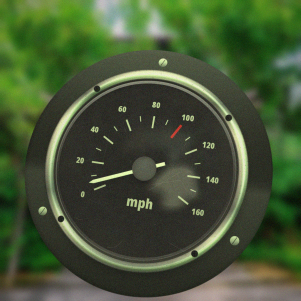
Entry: 5 mph
